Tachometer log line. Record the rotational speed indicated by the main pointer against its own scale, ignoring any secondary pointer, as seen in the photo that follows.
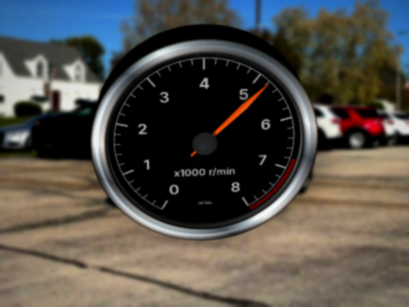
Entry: 5200 rpm
